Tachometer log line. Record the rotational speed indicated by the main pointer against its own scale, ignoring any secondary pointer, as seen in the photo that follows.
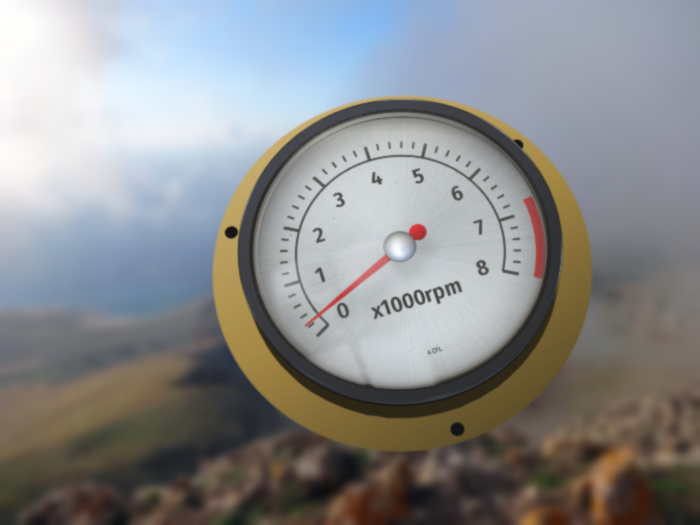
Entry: 200 rpm
